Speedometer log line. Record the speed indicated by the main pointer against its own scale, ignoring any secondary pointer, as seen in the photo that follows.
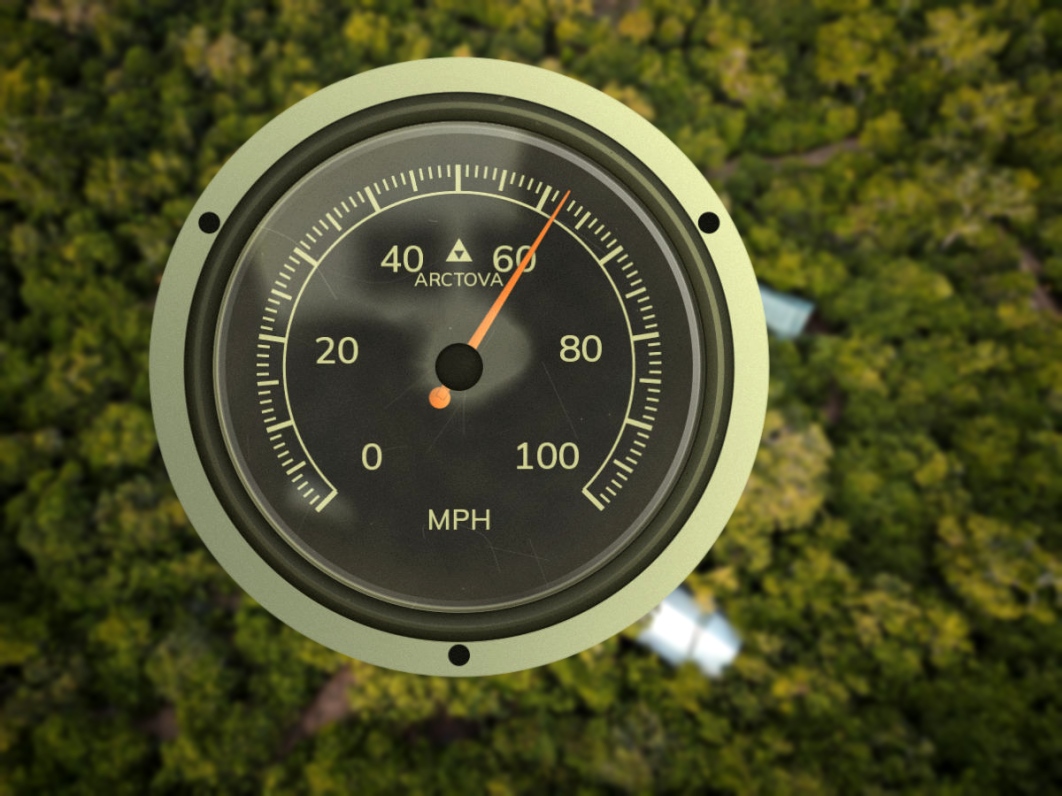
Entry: 62 mph
